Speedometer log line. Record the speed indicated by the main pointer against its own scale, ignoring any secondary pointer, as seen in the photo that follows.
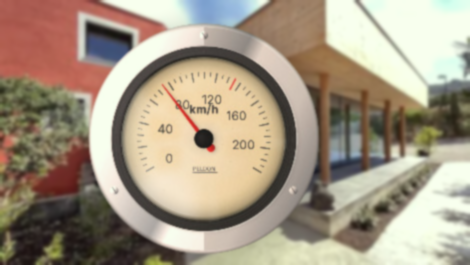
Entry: 75 km/h
